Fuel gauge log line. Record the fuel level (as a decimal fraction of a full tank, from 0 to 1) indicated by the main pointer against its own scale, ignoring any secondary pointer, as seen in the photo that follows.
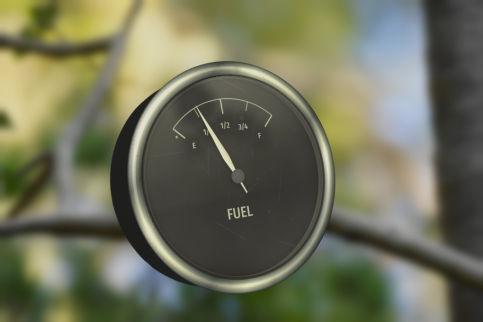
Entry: 0.25
